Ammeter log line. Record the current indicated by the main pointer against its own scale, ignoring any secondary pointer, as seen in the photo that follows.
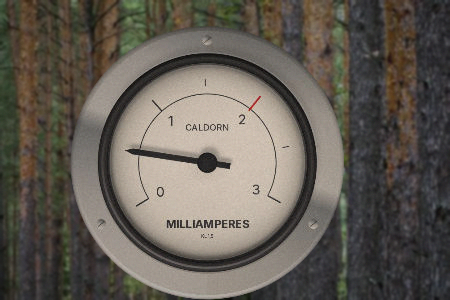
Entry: 0.5 mA
